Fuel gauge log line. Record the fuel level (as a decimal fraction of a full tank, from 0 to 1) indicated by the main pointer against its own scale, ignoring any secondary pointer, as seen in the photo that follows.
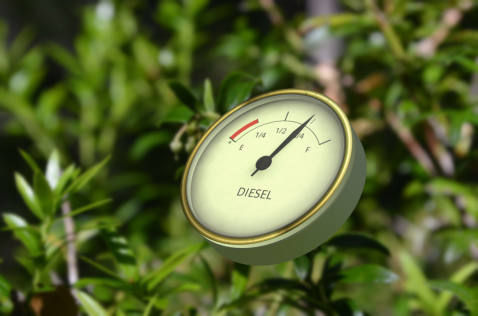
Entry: 0.75
